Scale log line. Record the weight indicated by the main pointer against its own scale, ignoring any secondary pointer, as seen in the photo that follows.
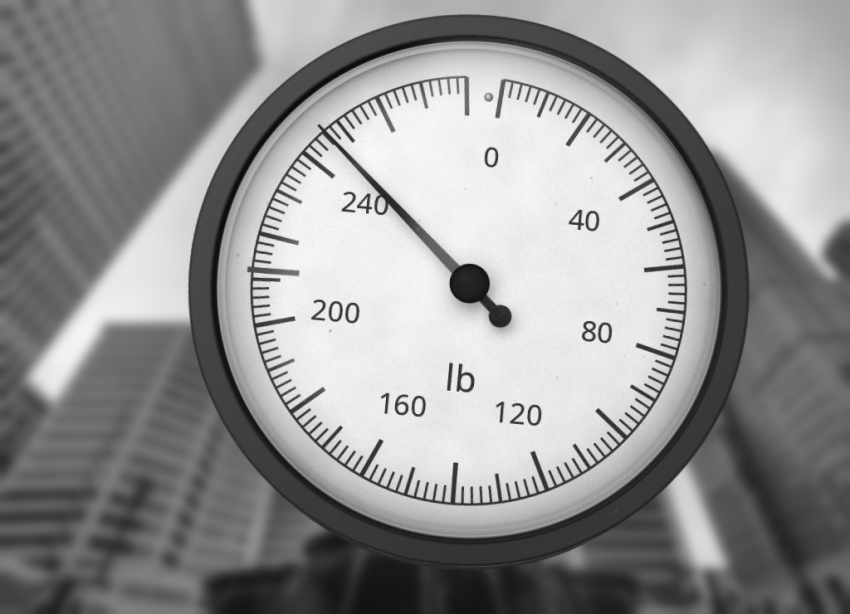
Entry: 246 lb
